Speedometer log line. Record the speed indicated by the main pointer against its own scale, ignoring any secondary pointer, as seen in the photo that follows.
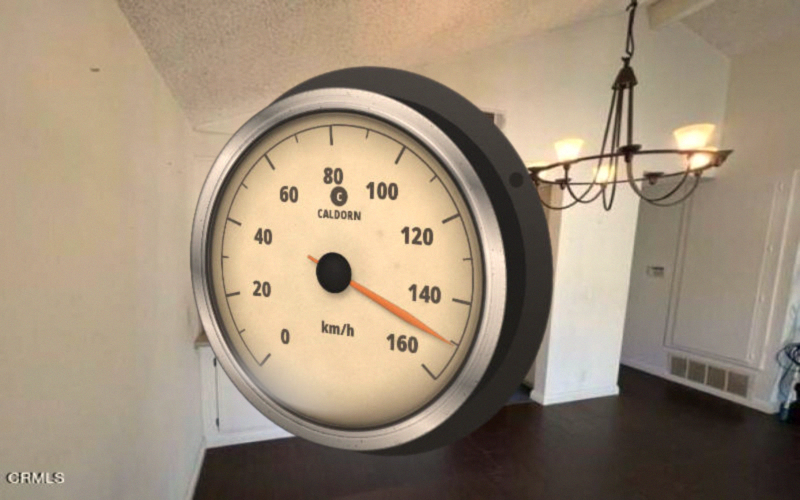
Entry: 150 km/h
